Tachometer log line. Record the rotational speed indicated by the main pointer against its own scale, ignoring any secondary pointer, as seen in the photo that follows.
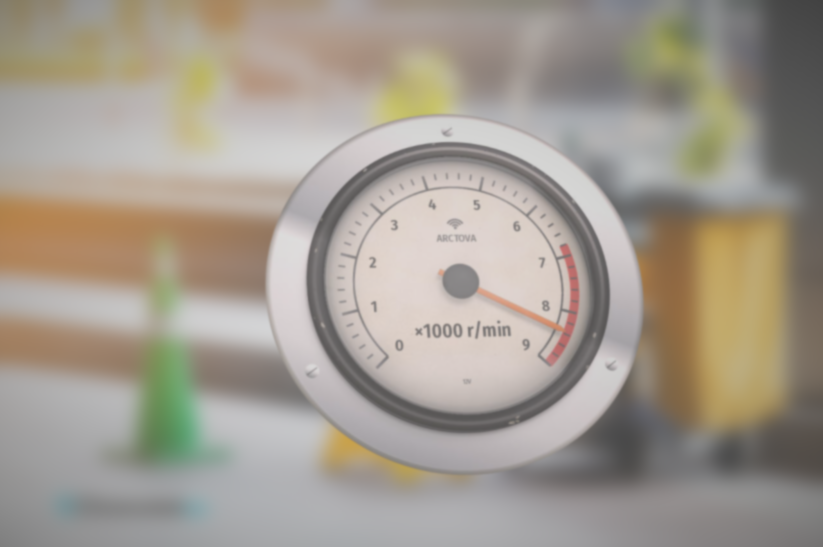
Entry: 8400 rpm
